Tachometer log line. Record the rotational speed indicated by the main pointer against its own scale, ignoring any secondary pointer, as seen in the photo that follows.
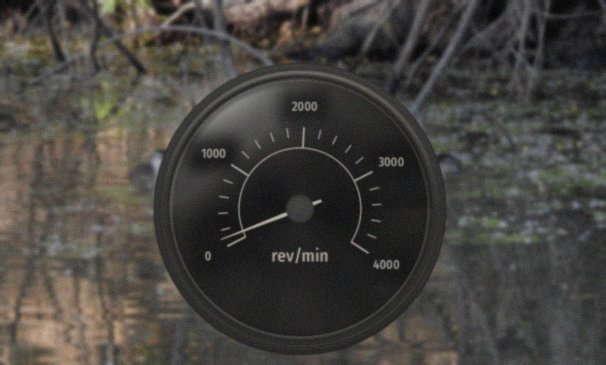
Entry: 100 rpm
